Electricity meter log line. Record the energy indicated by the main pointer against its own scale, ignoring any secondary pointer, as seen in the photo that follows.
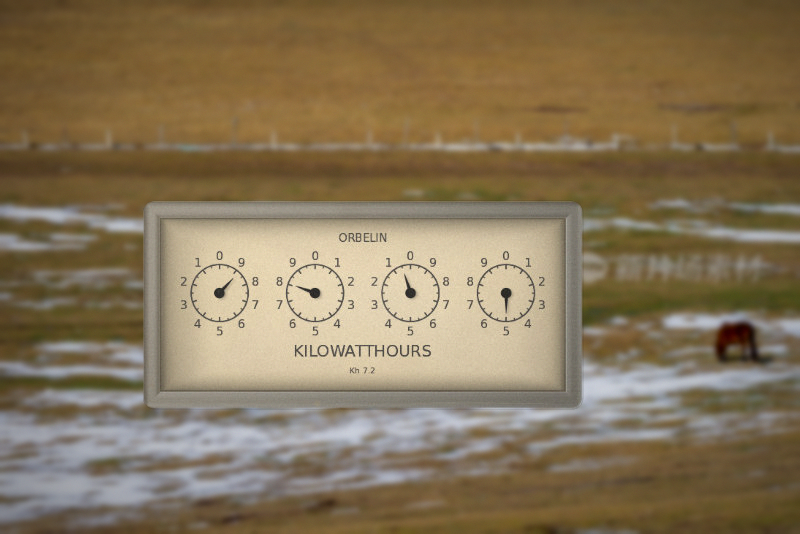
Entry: 8805 kWh
